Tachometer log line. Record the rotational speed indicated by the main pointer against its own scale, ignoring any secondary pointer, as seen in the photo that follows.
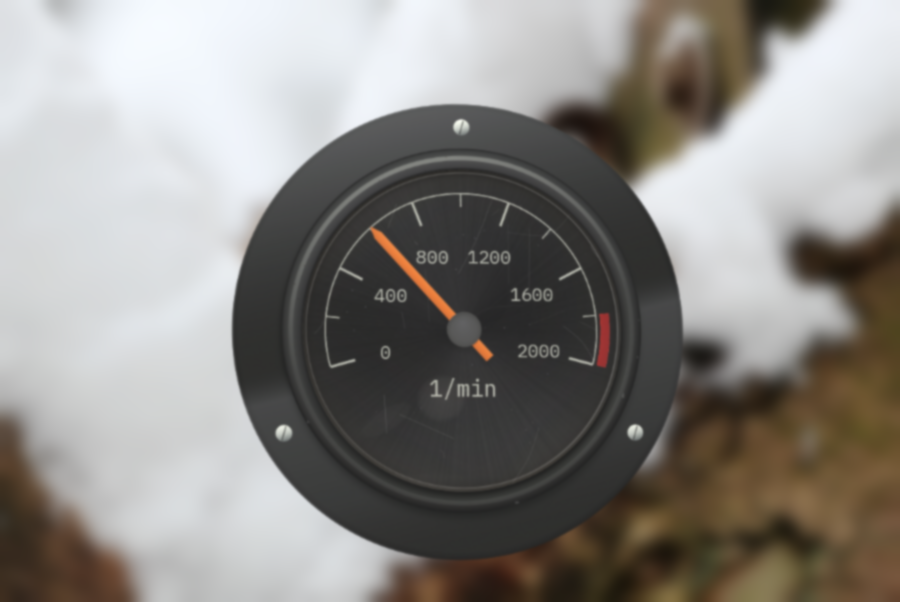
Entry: 600 rpm
